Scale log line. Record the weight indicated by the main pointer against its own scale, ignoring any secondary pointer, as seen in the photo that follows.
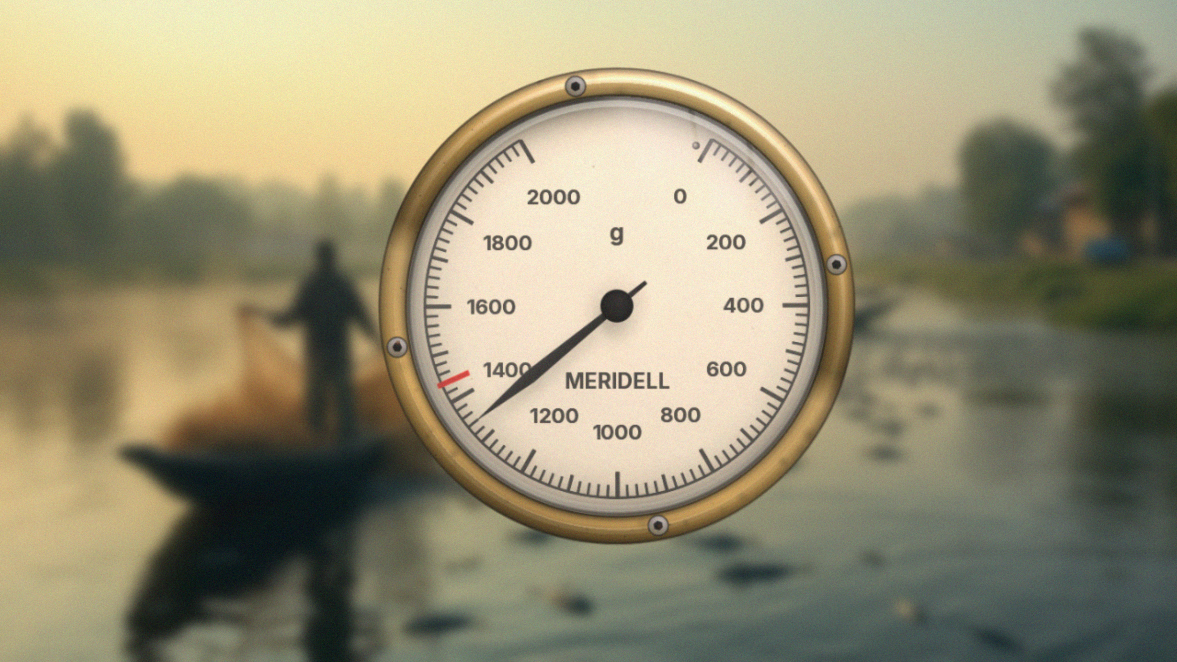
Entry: 1340 g
